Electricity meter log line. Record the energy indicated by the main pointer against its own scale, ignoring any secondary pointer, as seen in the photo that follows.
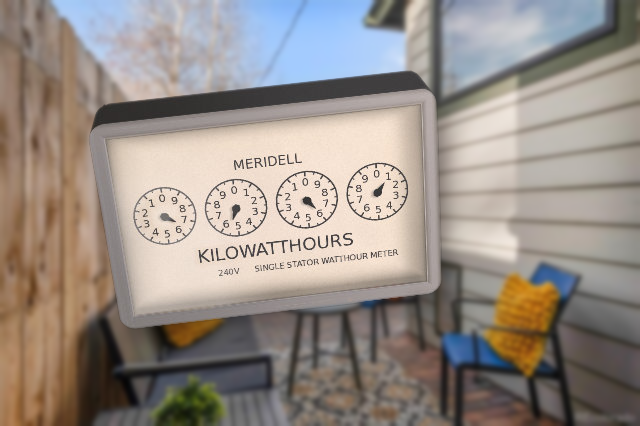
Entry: 6561 kWh
